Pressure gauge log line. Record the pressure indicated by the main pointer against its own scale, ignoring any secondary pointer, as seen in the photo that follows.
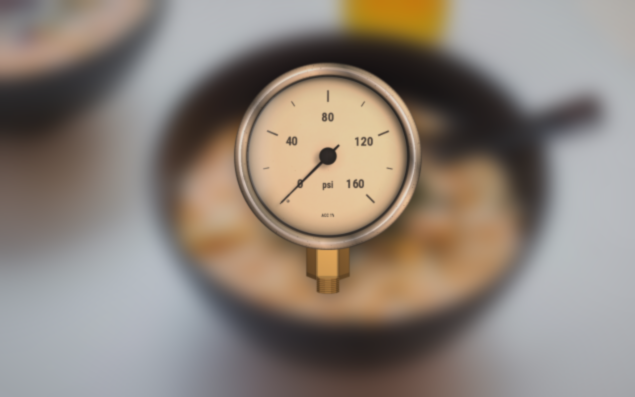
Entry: 0 psi
